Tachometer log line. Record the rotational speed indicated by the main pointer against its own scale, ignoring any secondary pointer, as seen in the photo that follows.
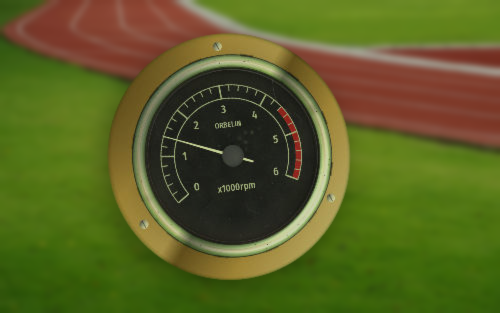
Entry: 1400 rpm
